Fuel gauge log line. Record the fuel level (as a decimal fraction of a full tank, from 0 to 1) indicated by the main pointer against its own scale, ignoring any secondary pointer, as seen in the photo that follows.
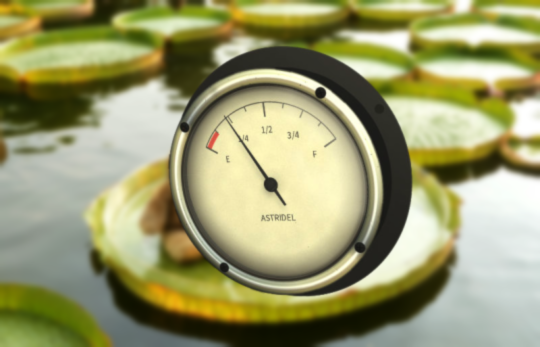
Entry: 0.25
